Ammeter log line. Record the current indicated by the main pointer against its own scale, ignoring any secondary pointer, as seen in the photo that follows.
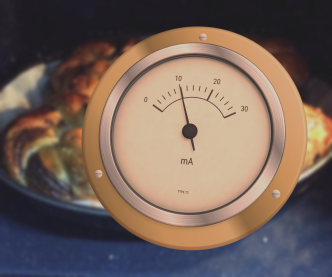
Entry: 10 mA
